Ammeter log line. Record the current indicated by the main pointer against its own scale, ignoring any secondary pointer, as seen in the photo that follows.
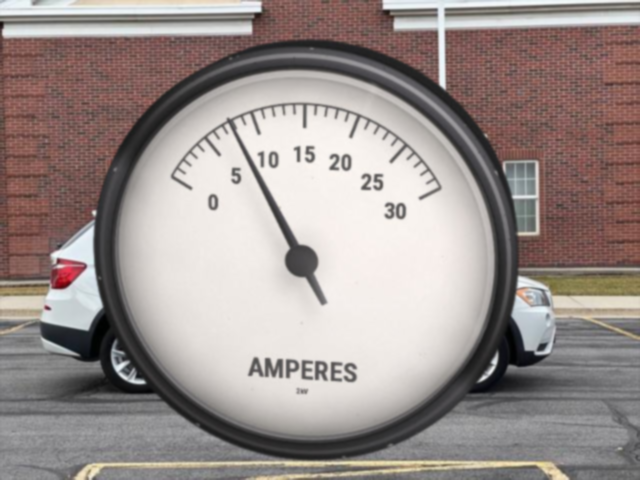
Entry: 8 A
